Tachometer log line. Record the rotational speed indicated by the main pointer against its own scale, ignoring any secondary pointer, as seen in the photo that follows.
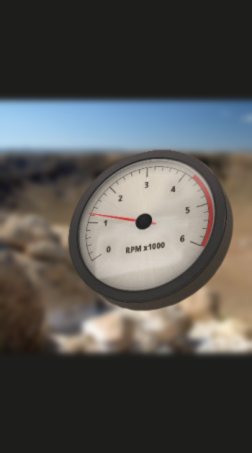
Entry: 1200 rpm
